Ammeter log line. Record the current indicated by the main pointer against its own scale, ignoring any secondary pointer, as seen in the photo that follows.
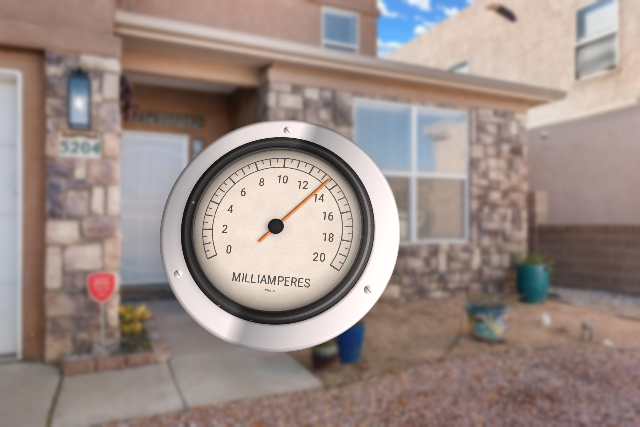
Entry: 13.5 mA
